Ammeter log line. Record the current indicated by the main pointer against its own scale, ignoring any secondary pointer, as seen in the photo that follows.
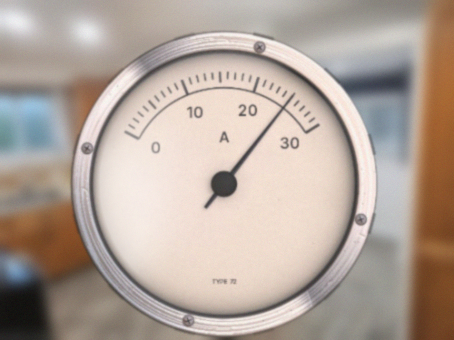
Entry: 25 A
